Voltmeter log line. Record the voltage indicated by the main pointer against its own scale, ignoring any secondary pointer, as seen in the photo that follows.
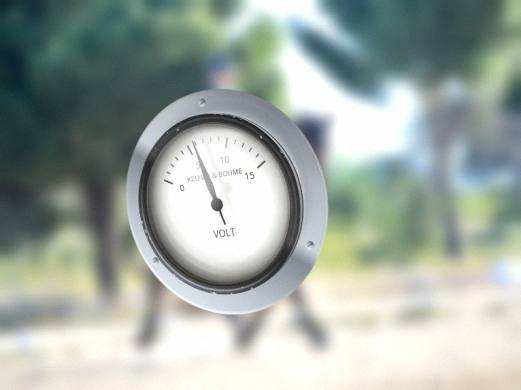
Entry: 6 V
